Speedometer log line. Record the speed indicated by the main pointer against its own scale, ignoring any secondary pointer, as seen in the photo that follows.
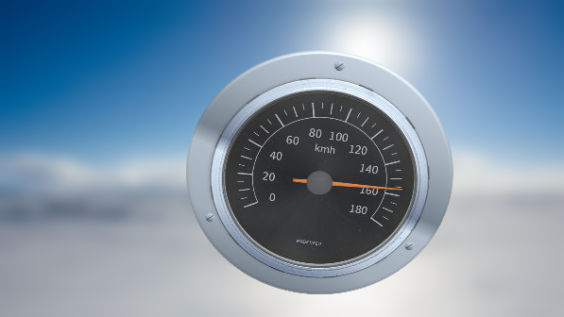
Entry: 155 km/h
